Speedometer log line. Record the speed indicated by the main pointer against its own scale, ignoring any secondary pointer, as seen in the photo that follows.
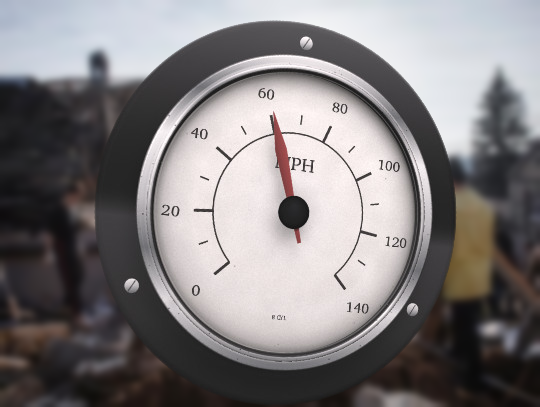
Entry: 60 mph
